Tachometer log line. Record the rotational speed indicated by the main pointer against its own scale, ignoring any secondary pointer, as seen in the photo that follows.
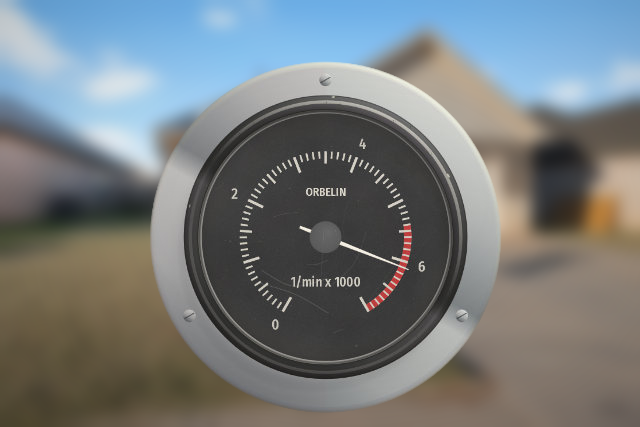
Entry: 6100 rpm
